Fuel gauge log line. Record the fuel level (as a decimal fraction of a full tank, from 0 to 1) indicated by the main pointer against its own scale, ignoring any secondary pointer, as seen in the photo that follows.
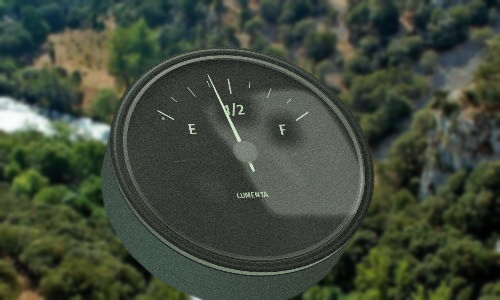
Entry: 0.375
